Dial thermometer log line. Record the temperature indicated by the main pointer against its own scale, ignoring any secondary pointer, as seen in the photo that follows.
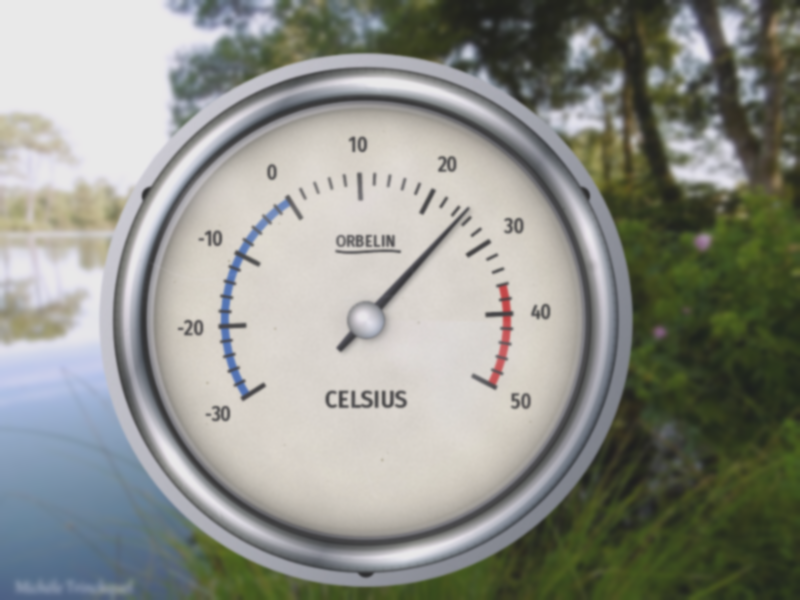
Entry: 25 °C
